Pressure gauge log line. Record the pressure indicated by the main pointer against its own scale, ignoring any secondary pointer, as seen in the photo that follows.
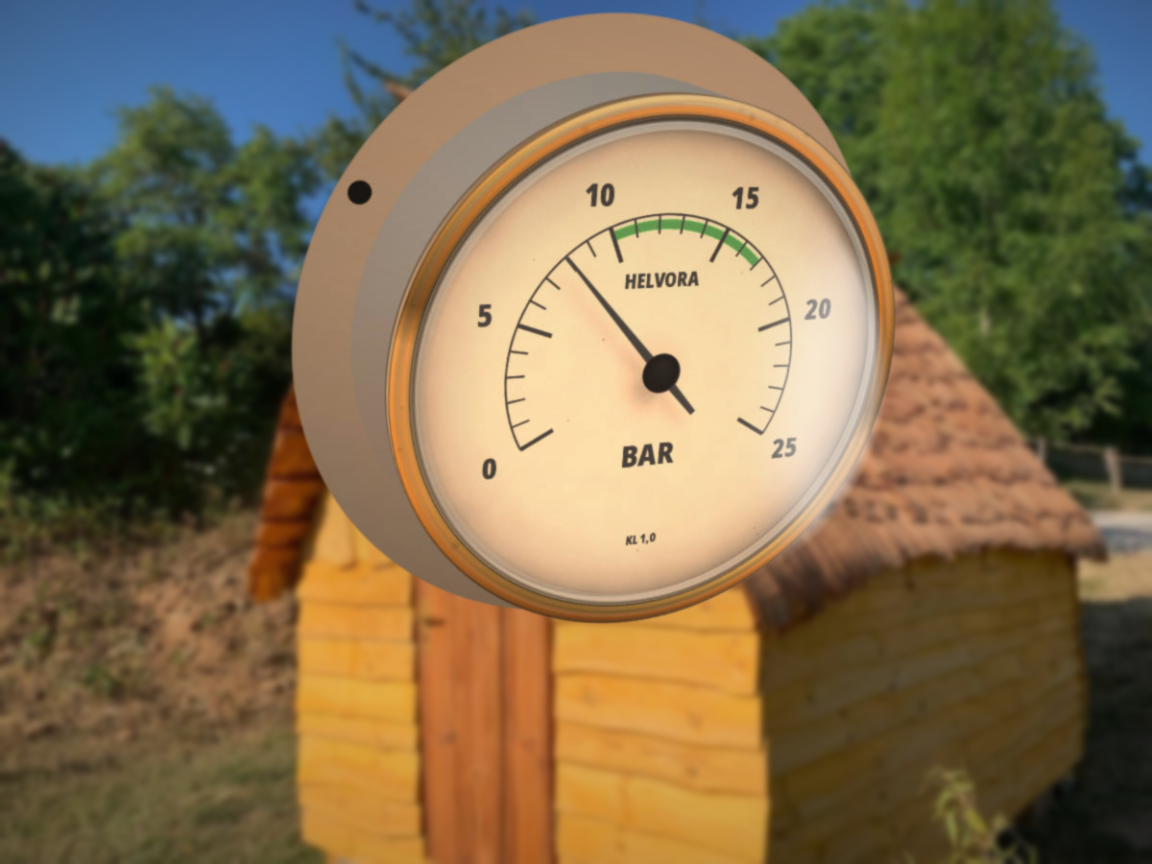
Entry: 8 bar
